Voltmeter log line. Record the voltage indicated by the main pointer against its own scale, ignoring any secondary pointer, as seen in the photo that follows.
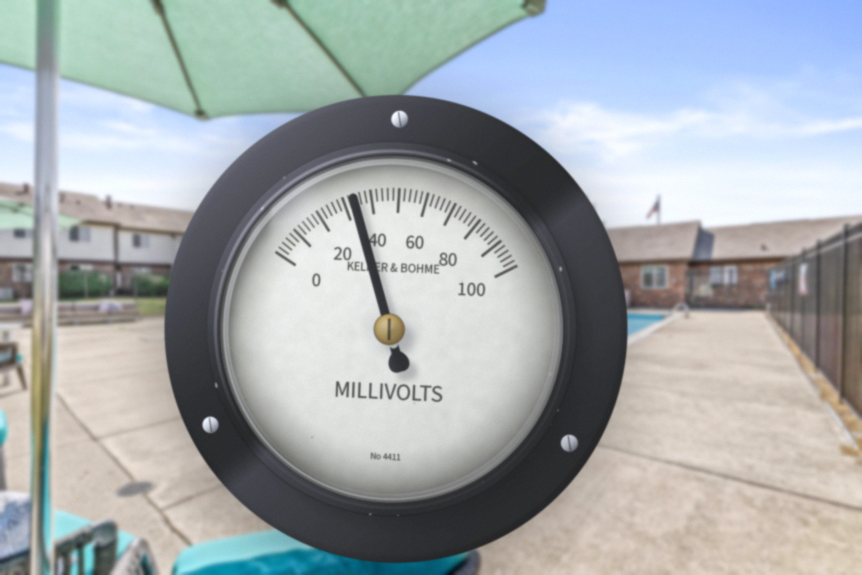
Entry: 34 mV
